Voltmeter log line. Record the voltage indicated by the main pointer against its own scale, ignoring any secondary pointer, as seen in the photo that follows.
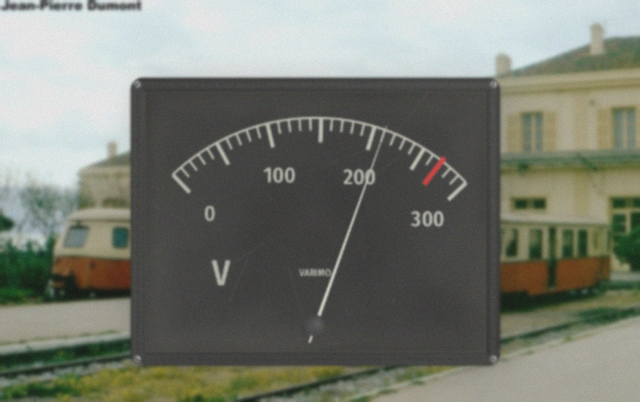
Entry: 210 V
